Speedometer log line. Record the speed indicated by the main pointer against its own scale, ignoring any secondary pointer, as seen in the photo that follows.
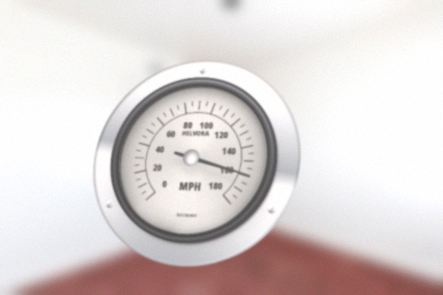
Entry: 160 mph
